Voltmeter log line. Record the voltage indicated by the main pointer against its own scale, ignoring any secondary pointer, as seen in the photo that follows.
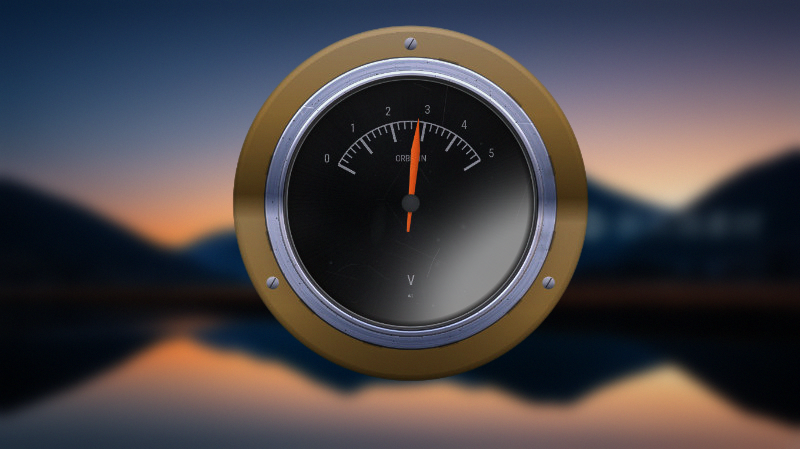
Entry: 2.8 V
